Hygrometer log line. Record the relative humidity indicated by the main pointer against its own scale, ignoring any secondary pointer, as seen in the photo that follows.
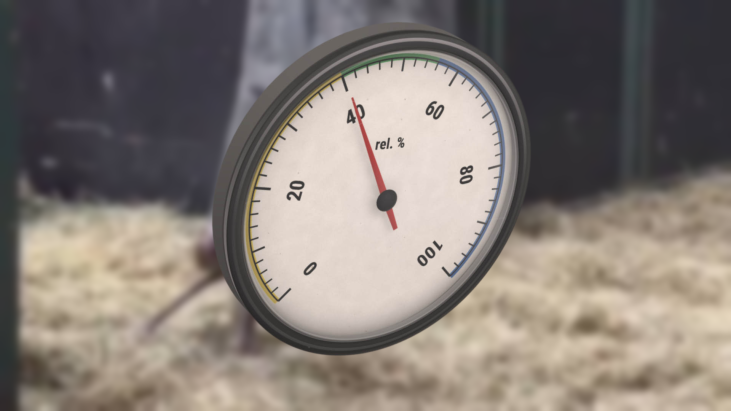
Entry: 40 %
